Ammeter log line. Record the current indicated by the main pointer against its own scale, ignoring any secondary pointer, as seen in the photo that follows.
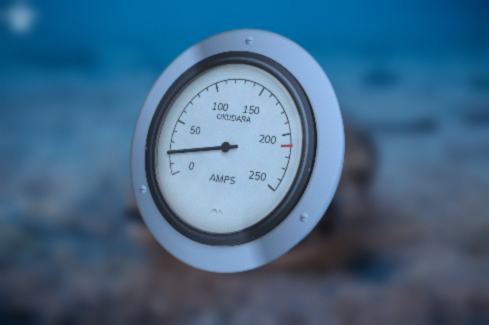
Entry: 20 A
